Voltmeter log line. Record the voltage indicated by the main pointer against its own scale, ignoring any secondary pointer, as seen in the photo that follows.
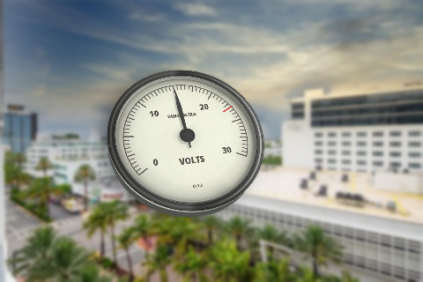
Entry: 15 V
